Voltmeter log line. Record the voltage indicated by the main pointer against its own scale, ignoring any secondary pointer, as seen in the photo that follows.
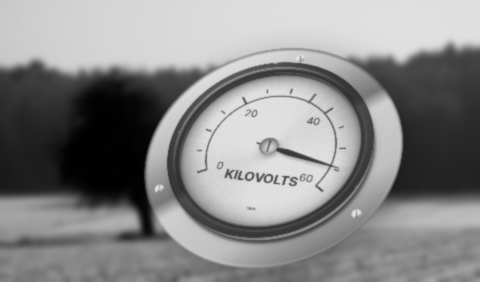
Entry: 55 kV
